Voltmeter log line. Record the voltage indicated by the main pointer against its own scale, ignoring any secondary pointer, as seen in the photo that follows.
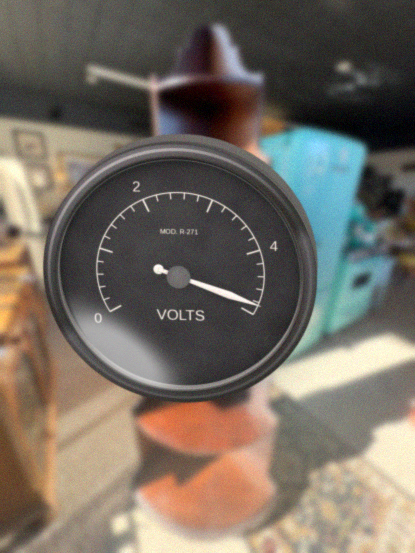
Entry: 4.8 V
